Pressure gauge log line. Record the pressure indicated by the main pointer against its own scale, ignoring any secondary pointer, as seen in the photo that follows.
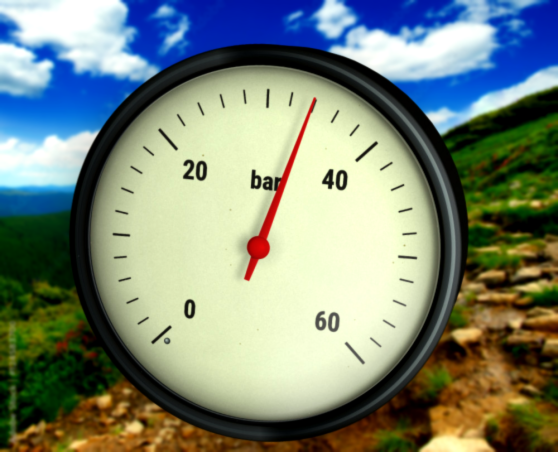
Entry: 34 bar
